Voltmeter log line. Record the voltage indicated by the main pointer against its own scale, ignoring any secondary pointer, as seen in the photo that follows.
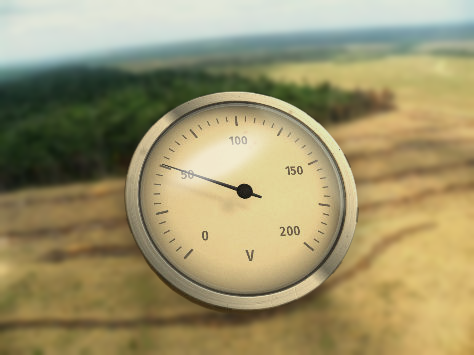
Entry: 50 V
